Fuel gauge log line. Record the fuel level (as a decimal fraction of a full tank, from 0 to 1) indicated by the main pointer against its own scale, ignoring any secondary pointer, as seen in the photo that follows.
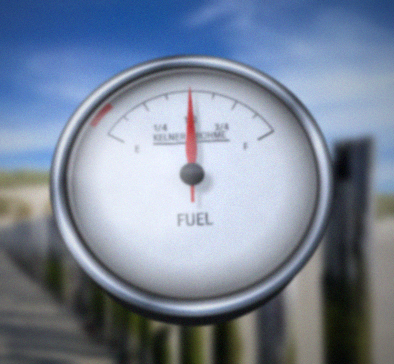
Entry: 0.5
